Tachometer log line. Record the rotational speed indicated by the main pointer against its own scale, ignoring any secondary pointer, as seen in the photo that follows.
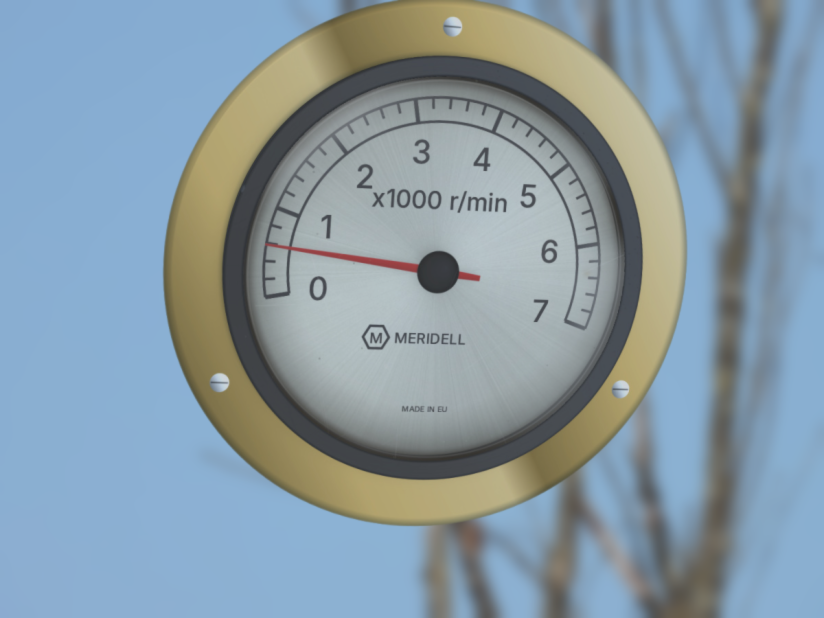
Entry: 600 rpm
